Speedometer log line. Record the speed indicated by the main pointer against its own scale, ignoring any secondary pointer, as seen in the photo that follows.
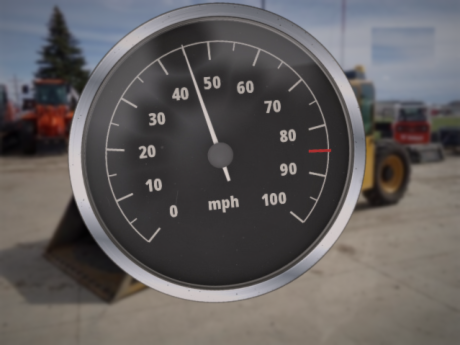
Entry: 45 mph
